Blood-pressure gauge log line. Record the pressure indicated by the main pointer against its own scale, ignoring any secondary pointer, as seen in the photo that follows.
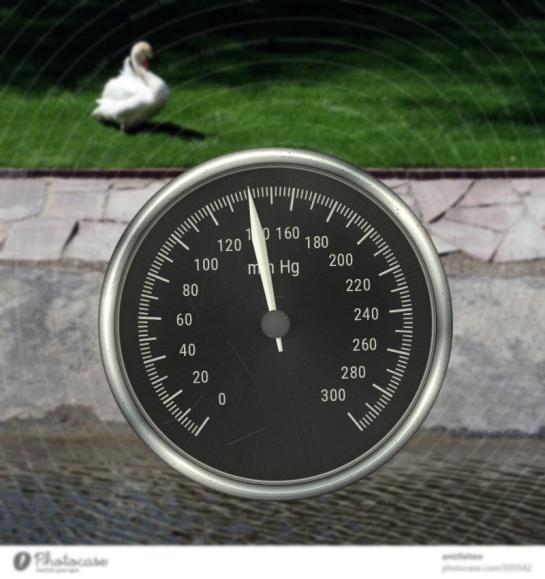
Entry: 140 mmHg
